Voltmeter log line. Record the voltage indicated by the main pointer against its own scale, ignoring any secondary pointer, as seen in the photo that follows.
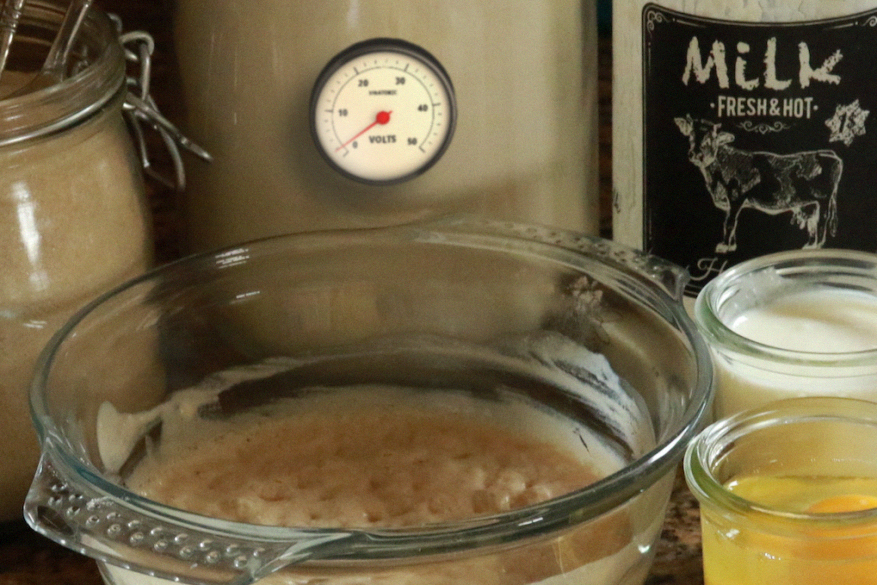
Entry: 2 V
